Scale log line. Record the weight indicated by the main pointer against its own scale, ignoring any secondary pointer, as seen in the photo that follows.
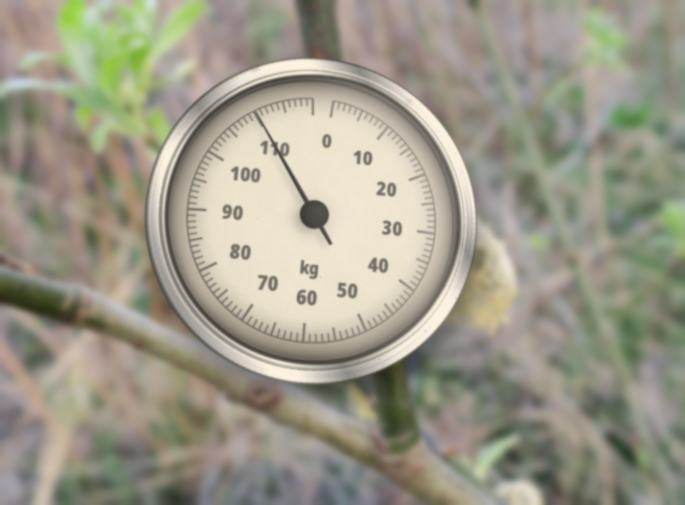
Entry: 110 kg
